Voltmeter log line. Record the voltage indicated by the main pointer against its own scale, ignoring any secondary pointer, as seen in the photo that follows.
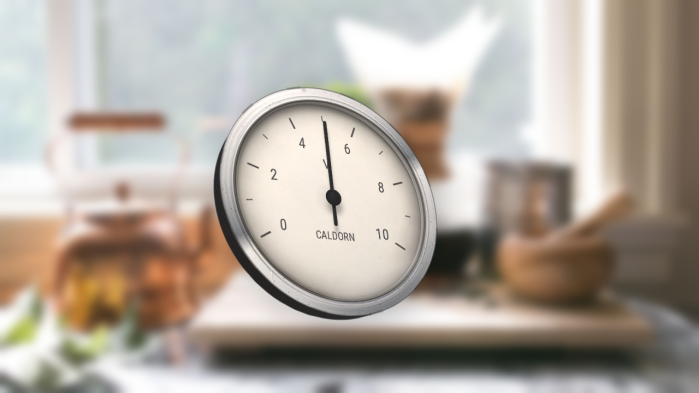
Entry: 5 V
